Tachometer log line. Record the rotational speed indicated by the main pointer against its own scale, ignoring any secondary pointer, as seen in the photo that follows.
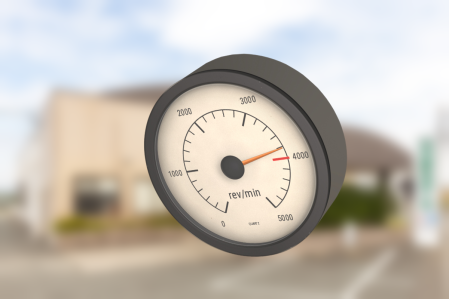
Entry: 3800 rpm
